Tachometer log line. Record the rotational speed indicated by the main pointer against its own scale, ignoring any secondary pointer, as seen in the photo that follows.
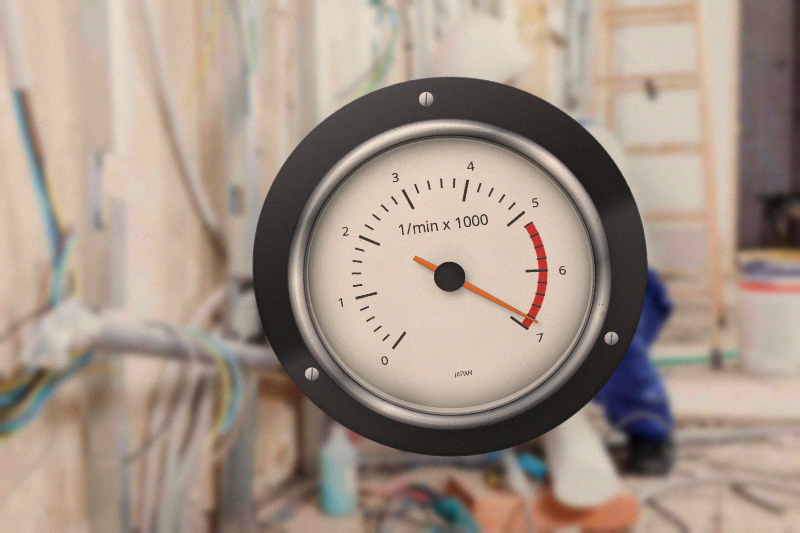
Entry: 6800 rpm
